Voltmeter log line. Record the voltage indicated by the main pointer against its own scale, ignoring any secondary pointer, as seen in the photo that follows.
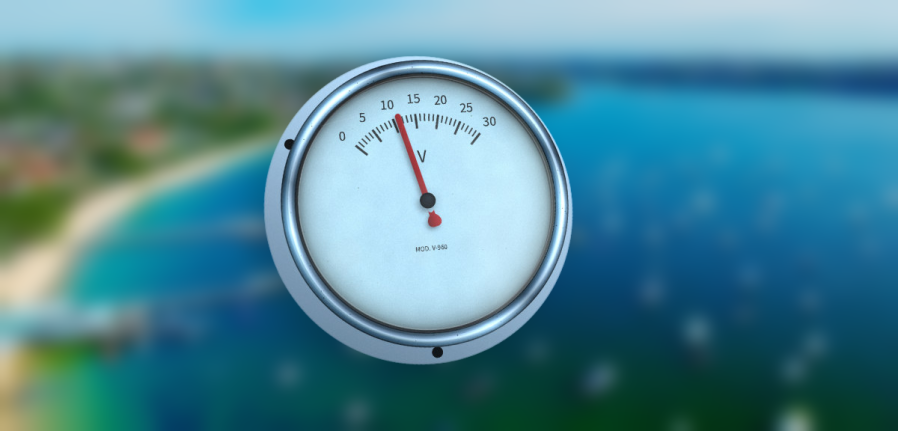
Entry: 11 V
